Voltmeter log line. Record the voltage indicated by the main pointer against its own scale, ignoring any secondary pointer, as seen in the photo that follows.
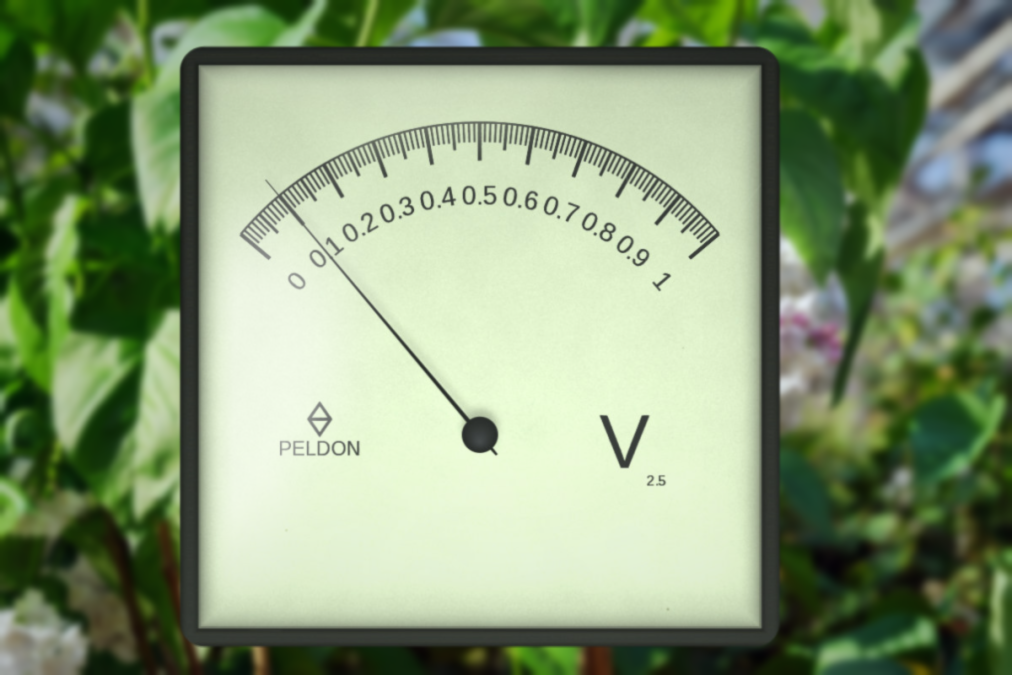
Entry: 0.1 V
